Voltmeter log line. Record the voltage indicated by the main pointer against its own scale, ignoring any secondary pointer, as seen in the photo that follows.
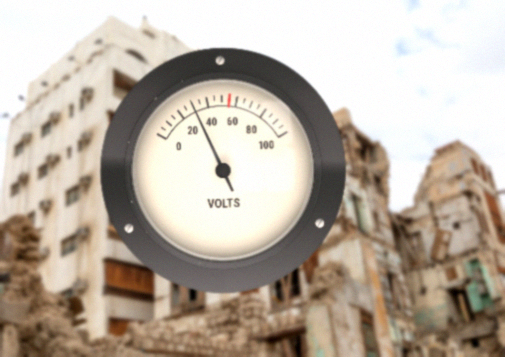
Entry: 30 V
